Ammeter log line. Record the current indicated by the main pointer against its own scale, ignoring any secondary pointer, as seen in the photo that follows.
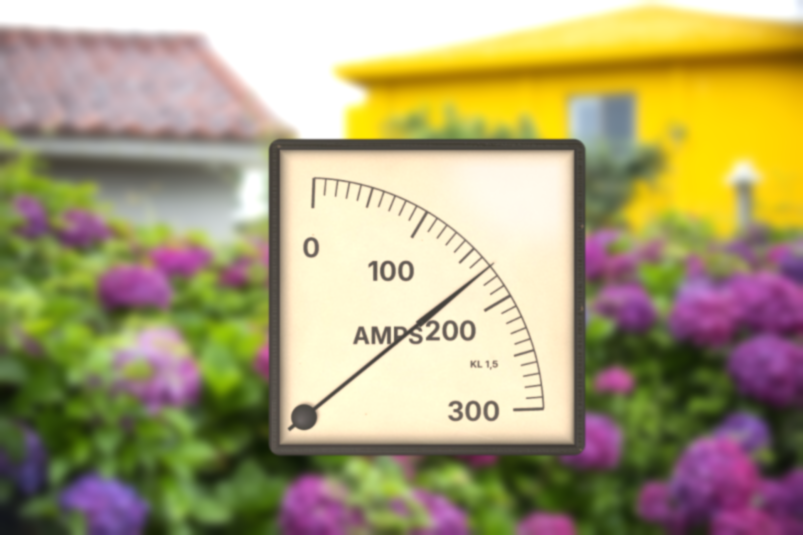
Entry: 170 A
